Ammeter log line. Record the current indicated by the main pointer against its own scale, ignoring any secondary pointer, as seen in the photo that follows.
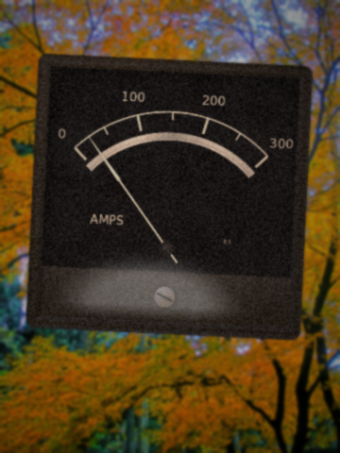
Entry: 25 A
